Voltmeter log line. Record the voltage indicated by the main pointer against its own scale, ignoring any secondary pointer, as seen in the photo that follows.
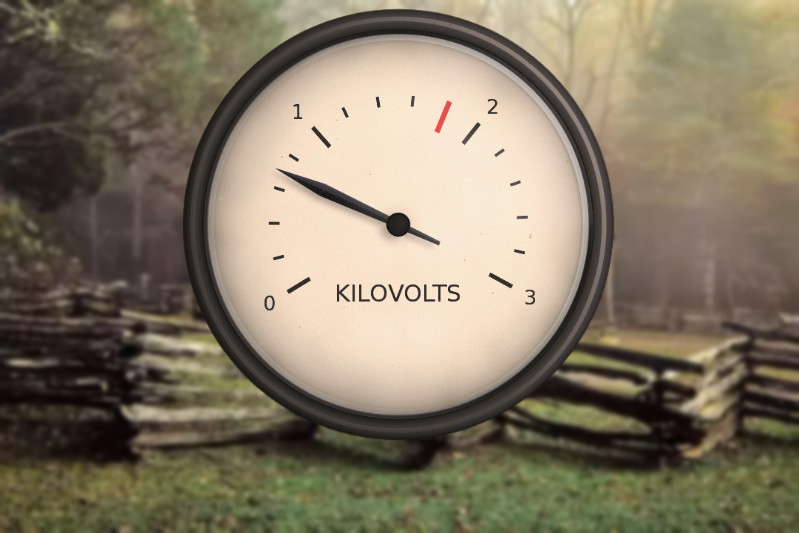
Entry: 0.7 kV
